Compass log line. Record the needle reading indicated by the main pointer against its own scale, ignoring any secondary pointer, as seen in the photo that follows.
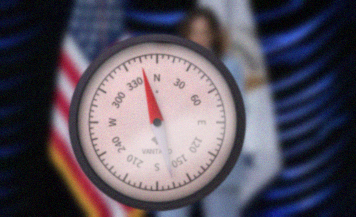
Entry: 345 °
